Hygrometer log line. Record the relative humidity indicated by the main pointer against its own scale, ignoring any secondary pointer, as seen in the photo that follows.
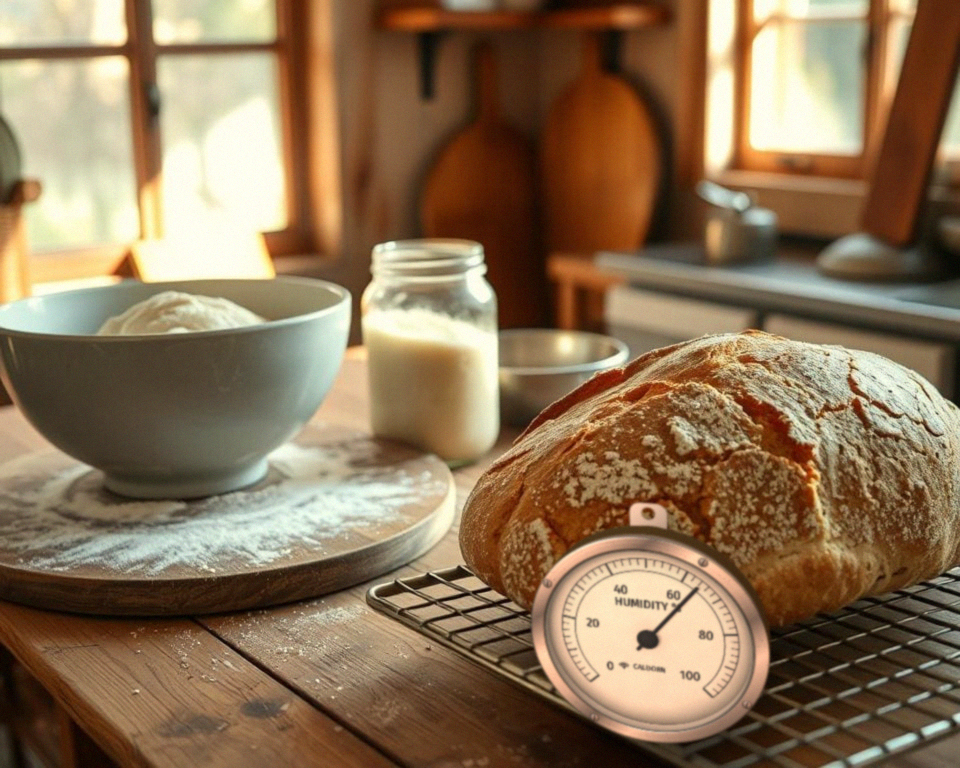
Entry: 64 %
